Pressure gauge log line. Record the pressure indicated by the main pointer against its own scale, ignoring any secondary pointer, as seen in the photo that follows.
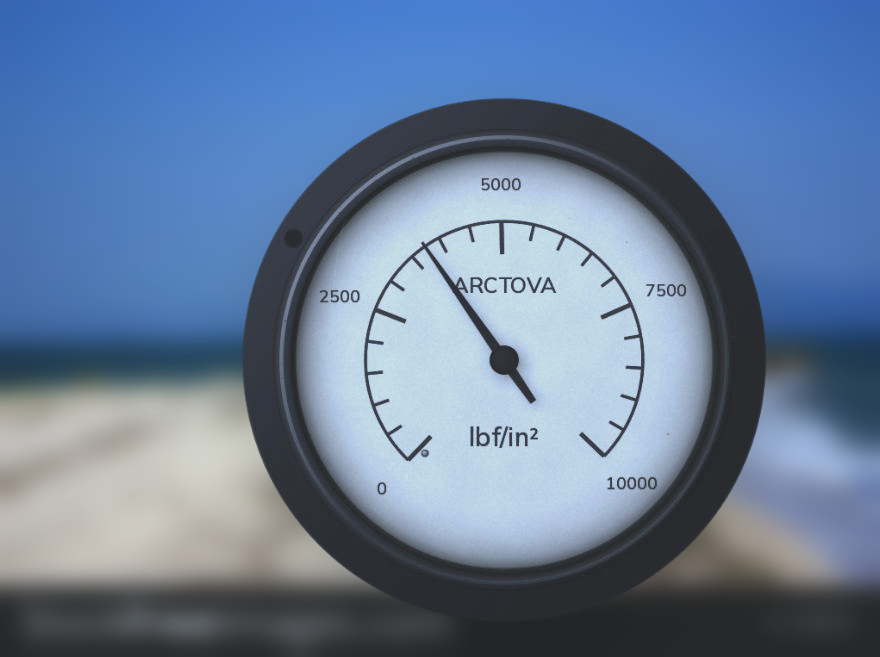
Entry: 3750 psi
